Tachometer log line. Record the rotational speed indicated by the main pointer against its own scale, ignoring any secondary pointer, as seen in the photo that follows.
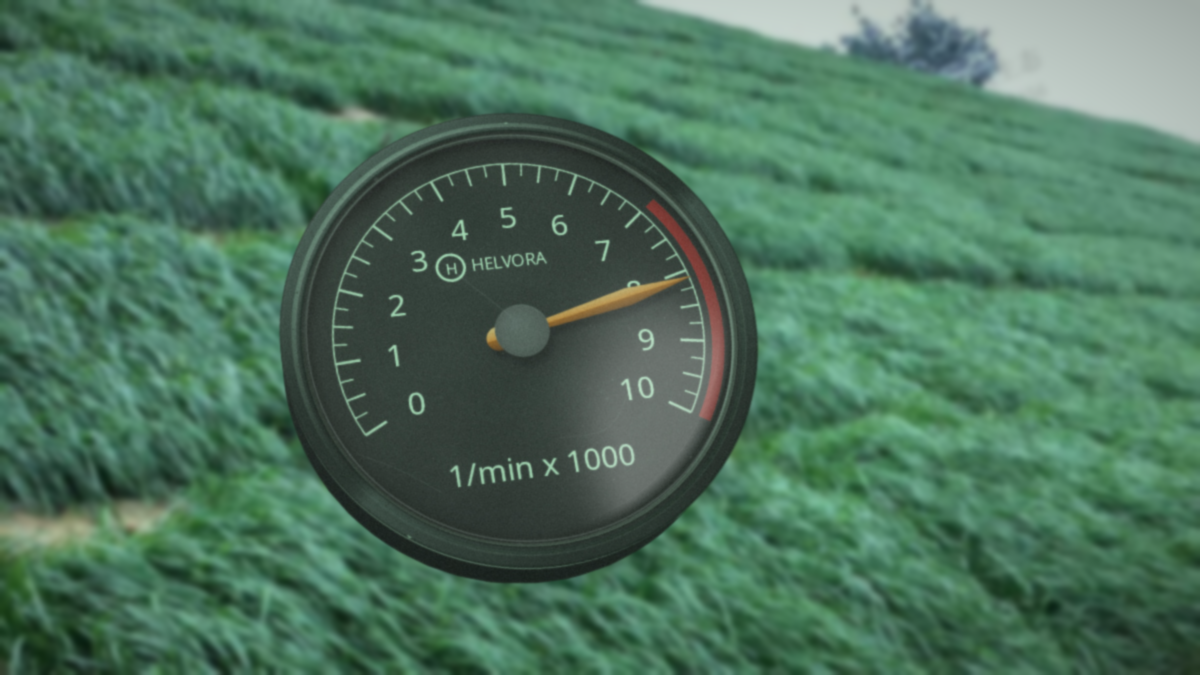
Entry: 8125 rpm
